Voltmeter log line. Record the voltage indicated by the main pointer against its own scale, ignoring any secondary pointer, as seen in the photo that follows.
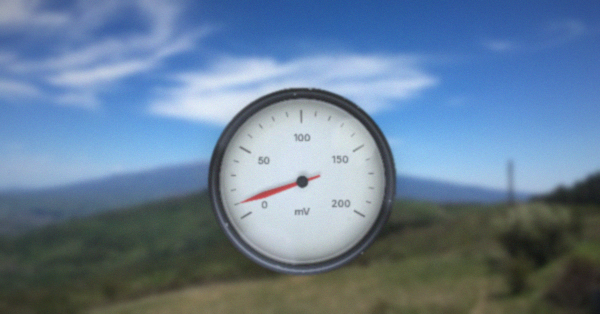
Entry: 10 mV
